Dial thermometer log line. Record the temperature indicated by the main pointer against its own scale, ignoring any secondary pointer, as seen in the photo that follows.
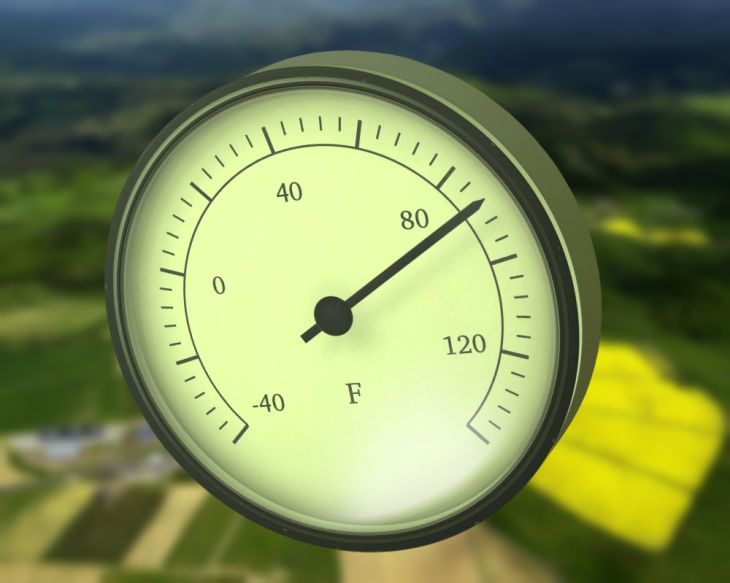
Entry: 88 °F
